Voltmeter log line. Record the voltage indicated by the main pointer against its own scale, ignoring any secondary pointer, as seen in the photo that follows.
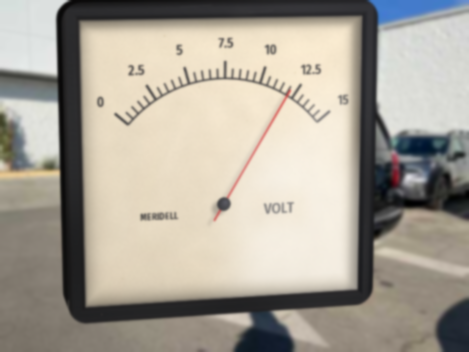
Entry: 12 V
